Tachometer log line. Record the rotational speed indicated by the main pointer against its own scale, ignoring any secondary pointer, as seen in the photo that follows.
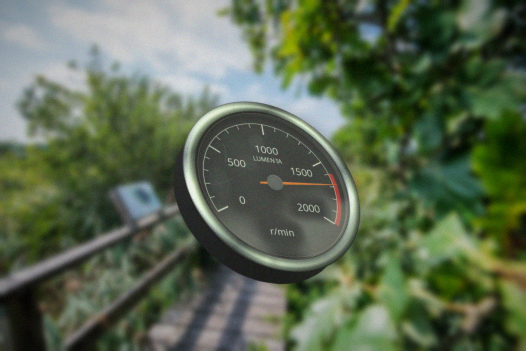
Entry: 1700 rpm
